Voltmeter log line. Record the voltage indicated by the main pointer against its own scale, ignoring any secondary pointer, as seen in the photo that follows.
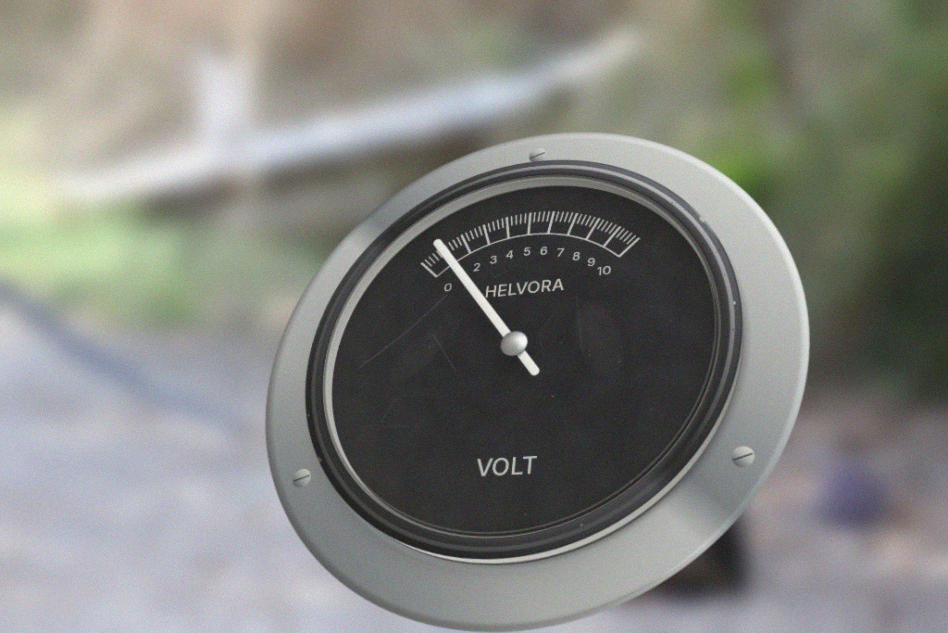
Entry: 1 V
